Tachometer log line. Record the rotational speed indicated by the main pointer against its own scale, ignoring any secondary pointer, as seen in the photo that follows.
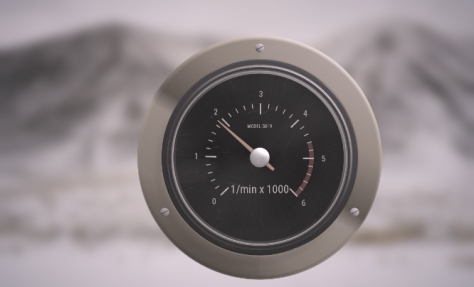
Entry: 1900 rpm
